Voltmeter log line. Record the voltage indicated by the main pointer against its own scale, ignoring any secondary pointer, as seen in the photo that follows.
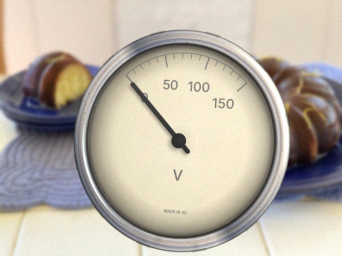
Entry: 0 V
